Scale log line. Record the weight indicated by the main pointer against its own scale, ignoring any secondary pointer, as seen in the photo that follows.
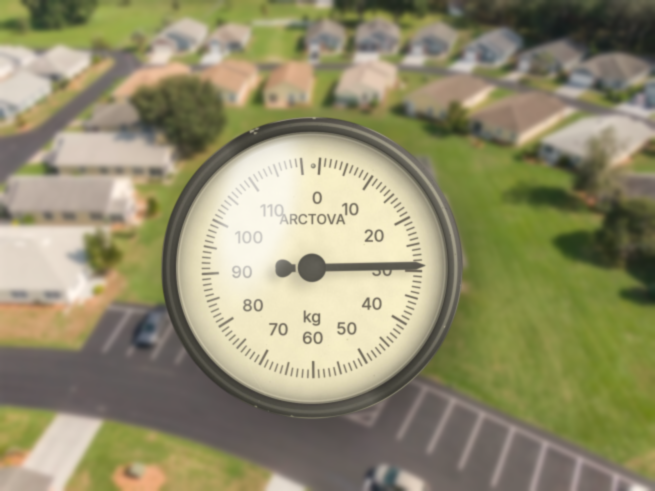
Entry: 29 kg
